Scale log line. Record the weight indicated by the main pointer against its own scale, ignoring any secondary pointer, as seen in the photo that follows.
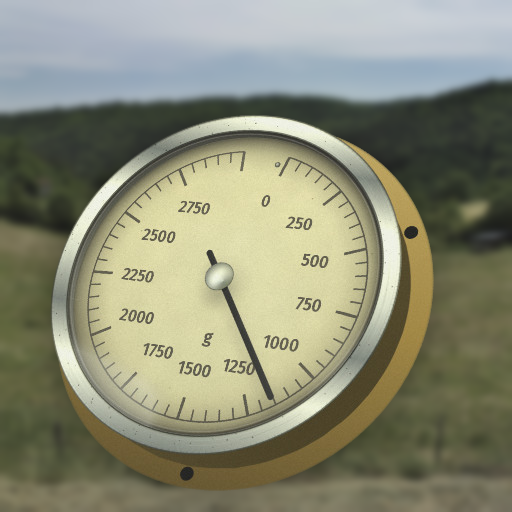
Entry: 1150 g
